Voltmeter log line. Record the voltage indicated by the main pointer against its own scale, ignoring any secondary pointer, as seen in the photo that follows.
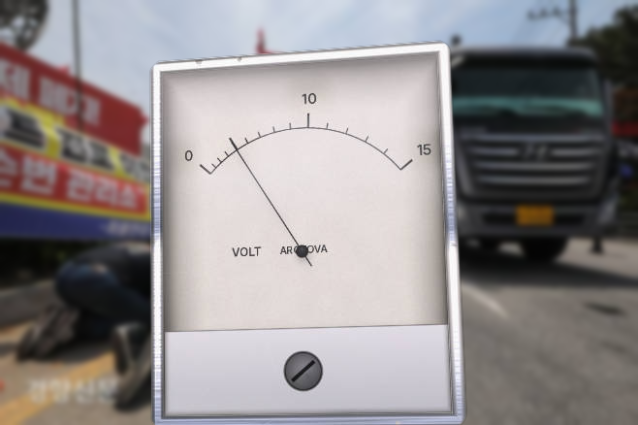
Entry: 5 V
